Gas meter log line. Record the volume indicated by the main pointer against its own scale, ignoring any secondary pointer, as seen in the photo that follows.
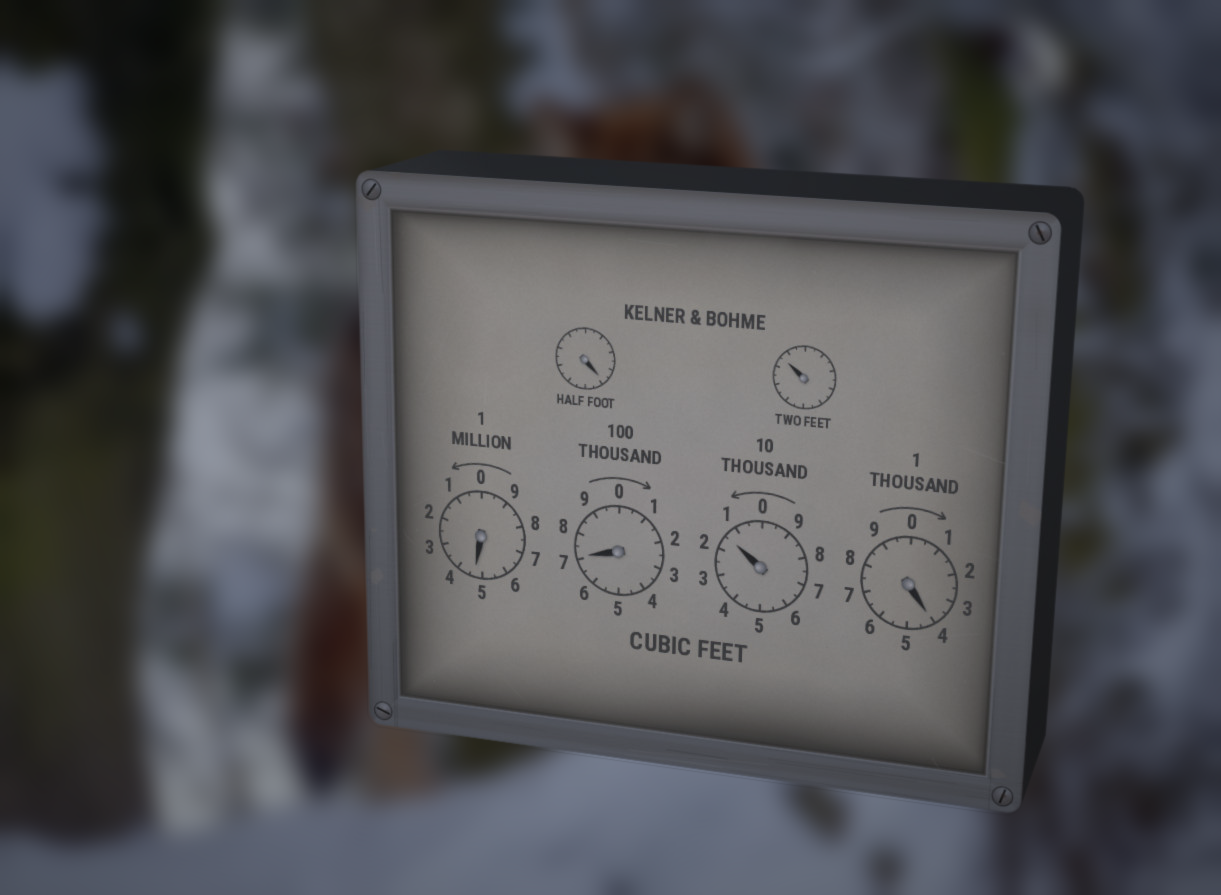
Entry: 471400 ft³
